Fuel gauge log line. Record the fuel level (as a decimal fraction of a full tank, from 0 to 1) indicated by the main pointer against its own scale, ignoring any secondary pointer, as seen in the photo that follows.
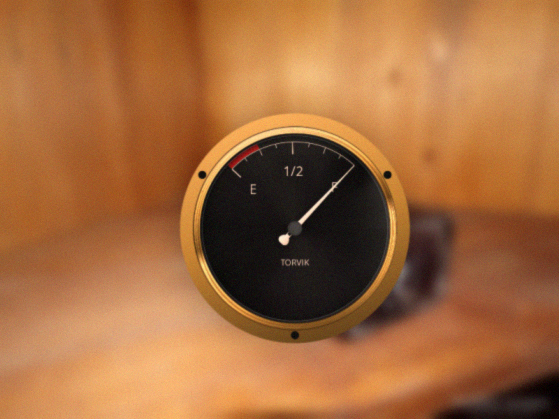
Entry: 1
